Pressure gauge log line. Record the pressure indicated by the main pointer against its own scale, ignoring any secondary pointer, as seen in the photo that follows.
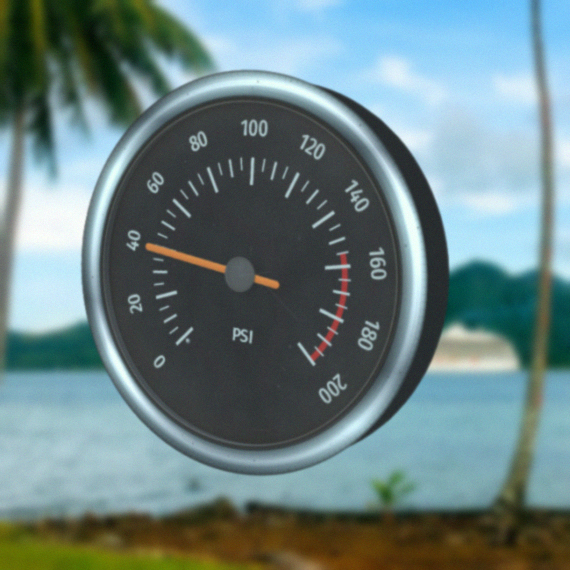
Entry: 40 psi
